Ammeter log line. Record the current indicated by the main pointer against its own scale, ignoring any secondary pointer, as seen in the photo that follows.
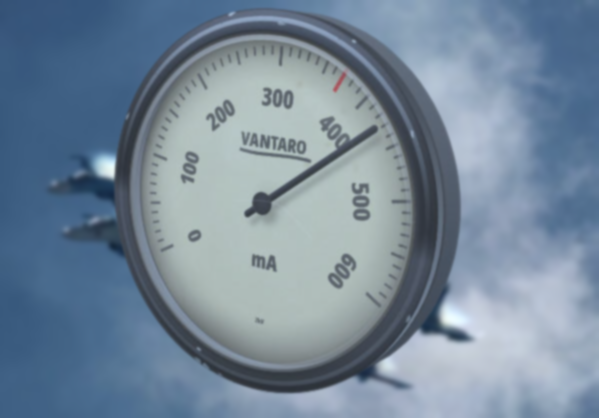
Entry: 430 mA
